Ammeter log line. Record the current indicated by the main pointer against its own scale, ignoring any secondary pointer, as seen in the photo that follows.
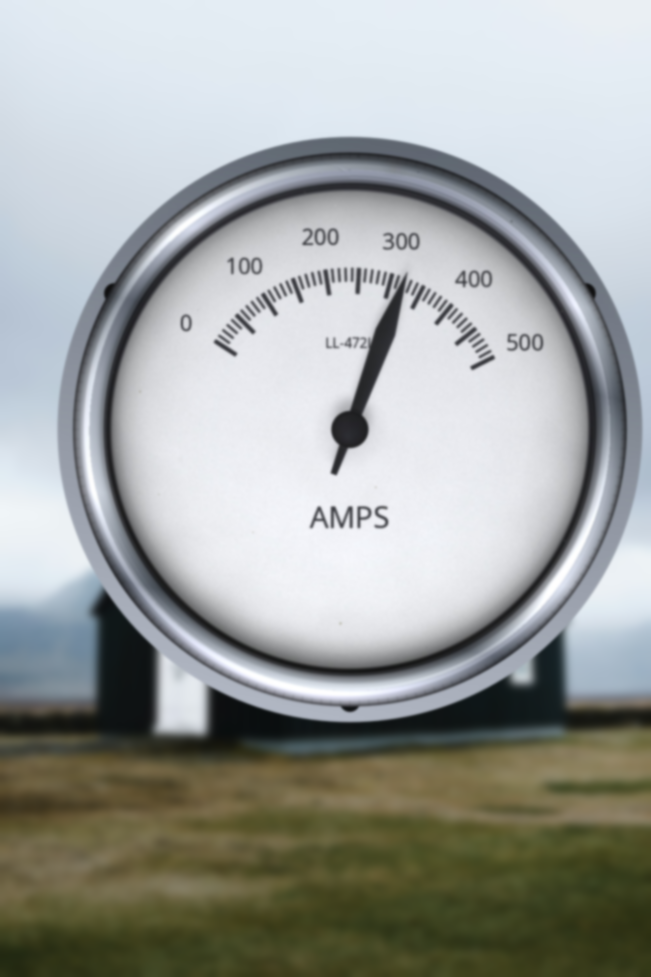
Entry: 320 A
